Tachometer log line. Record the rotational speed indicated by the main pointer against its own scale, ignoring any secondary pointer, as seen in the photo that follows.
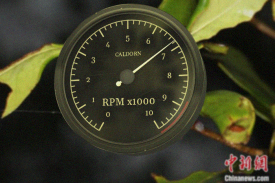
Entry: 6800 rpm
